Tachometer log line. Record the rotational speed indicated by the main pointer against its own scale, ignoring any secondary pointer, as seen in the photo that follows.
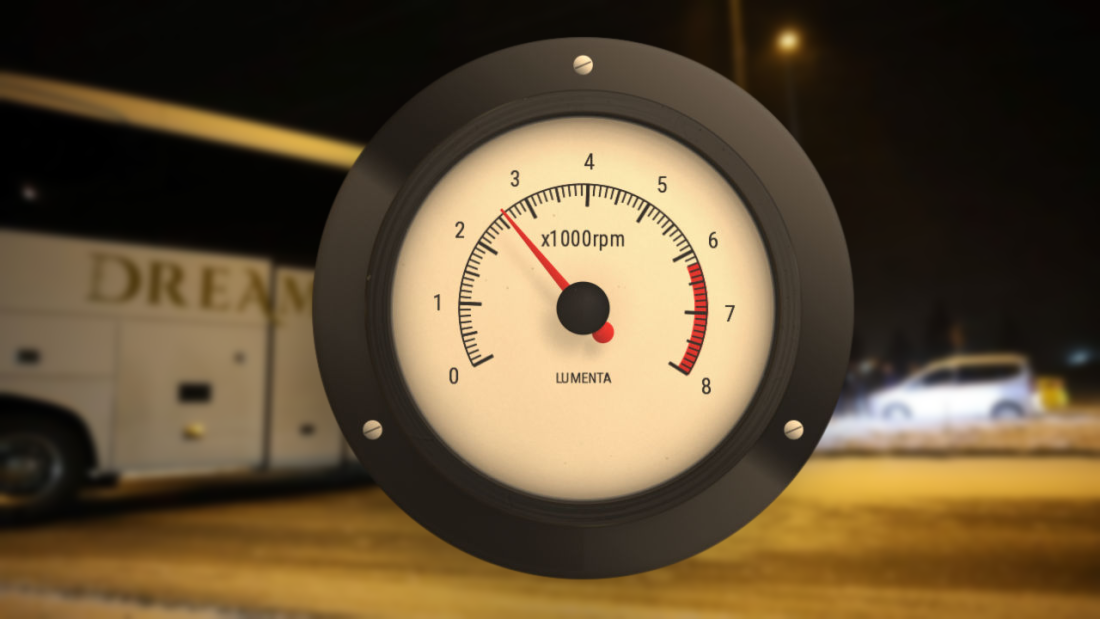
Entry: 2600 rpm
